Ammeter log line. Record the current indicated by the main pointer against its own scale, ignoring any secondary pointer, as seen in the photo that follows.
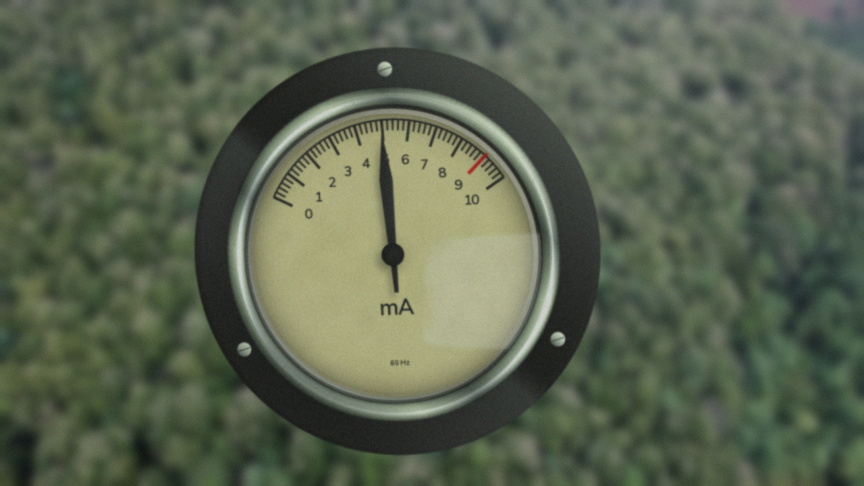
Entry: 5 mA
